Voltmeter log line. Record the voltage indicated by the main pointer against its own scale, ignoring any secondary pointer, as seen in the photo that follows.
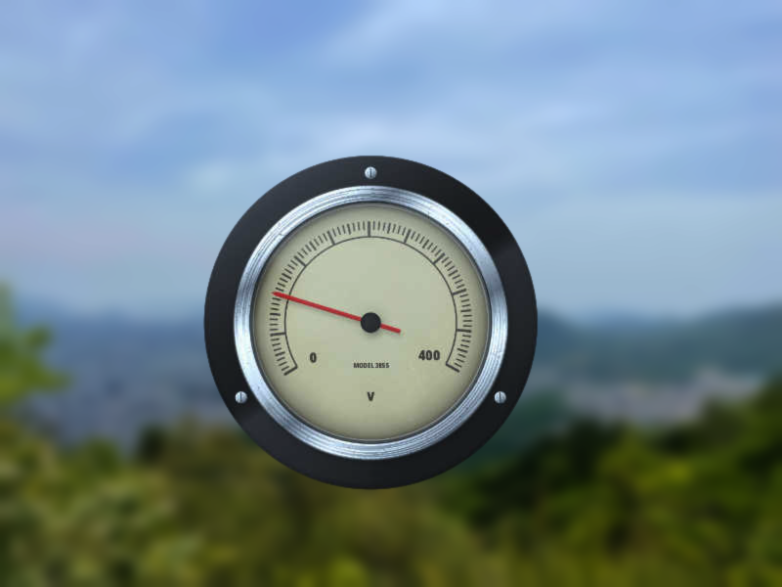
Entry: 80 V
